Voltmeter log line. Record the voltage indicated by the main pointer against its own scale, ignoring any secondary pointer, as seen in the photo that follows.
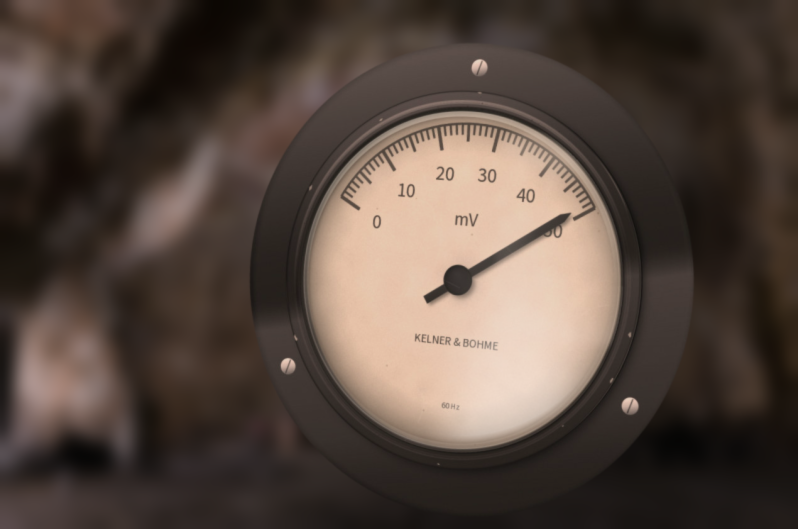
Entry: 49 mV
